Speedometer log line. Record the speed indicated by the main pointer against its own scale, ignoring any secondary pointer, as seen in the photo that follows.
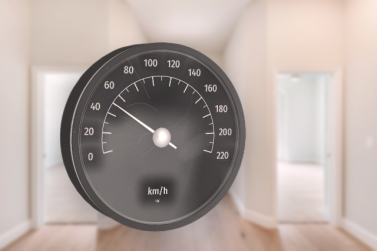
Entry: 50 km/h
